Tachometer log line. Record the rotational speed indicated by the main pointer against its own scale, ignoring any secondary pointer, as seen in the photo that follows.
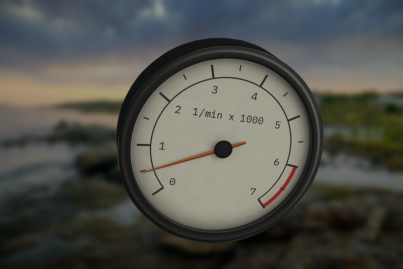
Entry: 500 rpm
